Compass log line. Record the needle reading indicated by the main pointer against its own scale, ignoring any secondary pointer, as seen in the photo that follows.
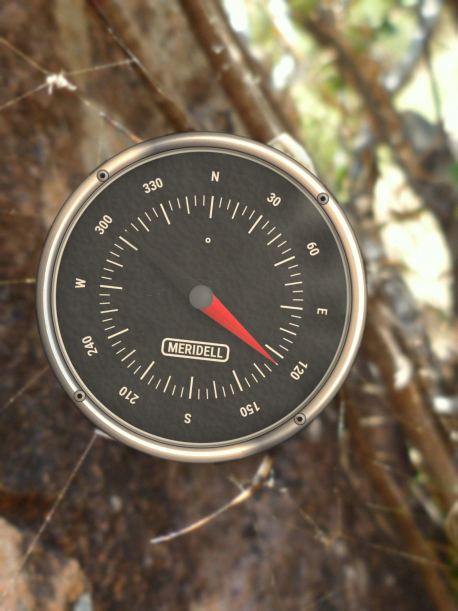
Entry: 125 °
